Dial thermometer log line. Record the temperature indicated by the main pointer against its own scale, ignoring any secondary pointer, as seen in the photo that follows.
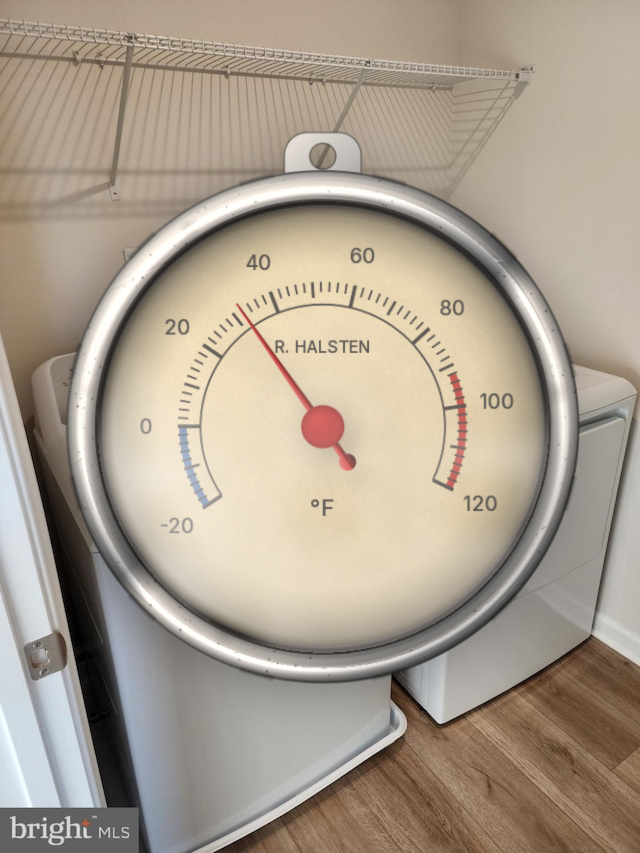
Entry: 32 °F
